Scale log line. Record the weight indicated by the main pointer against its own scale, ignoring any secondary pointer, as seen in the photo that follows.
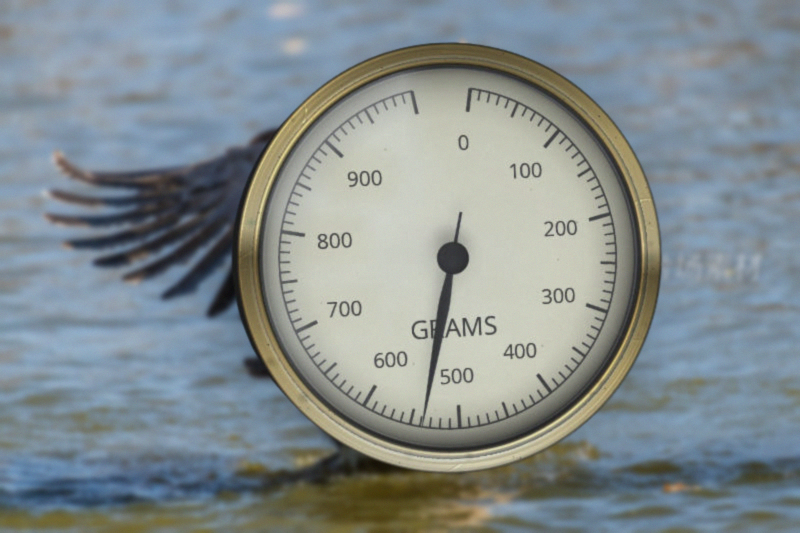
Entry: 540 g
